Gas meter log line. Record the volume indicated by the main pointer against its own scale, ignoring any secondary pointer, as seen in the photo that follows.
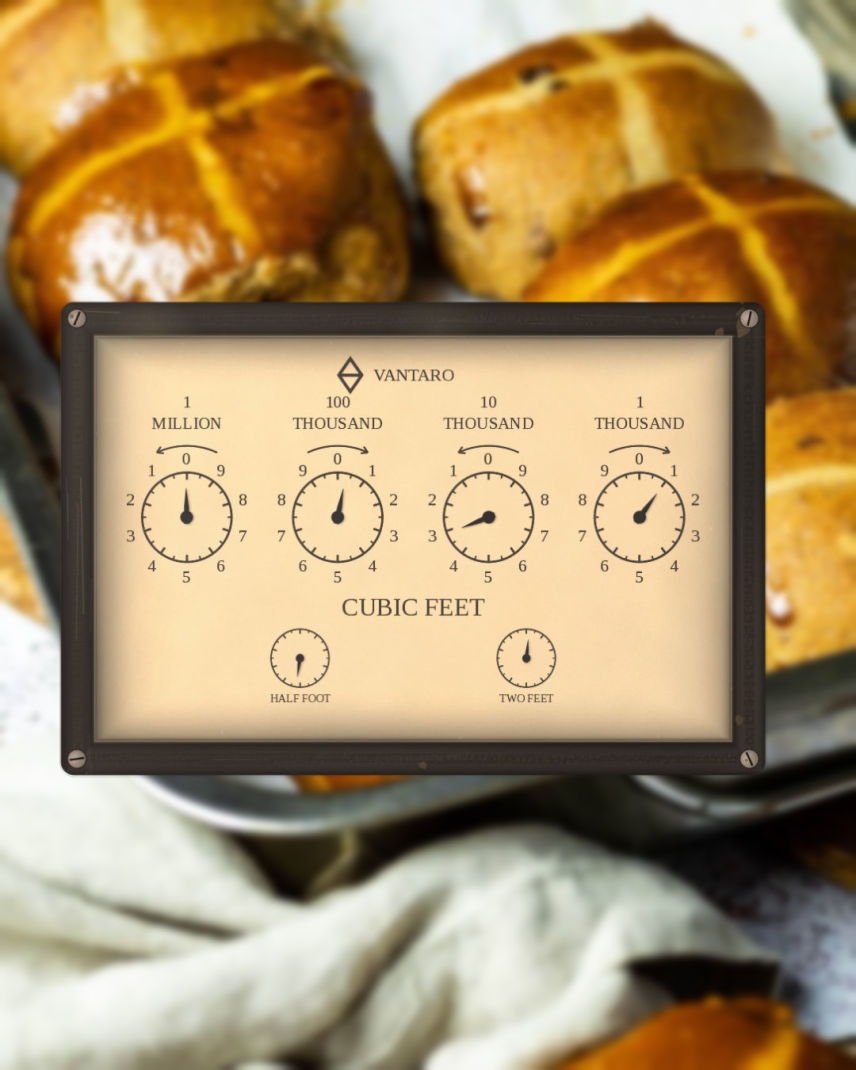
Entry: 3100 ft³
